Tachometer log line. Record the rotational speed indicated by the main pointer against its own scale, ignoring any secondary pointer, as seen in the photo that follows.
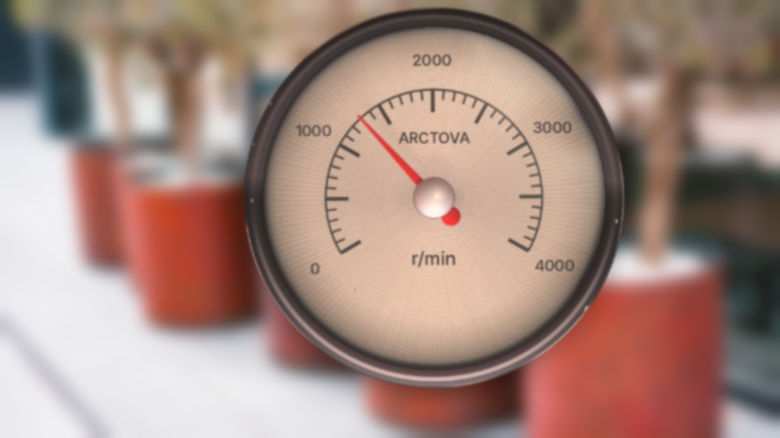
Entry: 1300 rpm
